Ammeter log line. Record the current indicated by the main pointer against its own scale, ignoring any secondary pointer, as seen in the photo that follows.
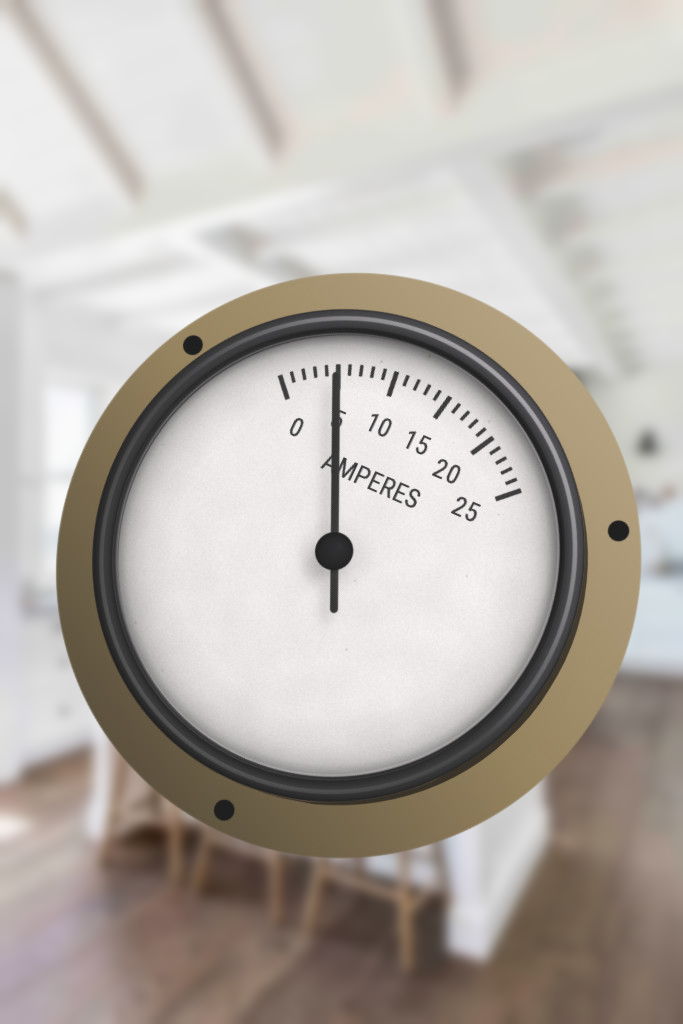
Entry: 5 A
